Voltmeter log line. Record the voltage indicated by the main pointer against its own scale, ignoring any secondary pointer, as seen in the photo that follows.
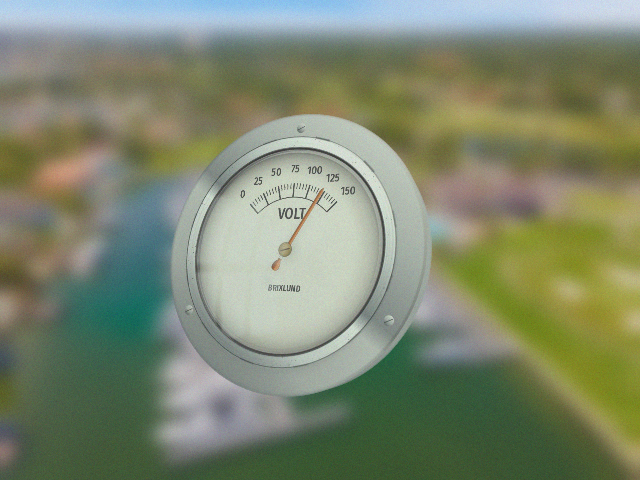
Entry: 125 V
